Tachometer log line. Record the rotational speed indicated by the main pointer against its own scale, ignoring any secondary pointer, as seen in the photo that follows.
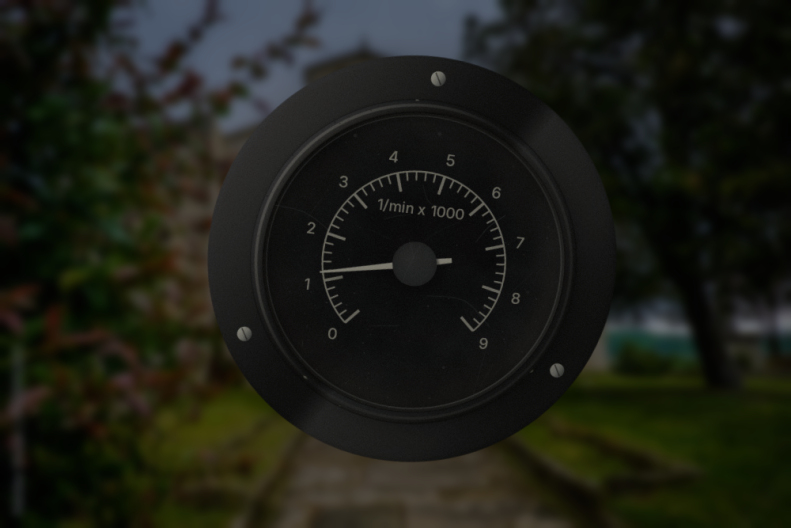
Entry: 1200 rpm
